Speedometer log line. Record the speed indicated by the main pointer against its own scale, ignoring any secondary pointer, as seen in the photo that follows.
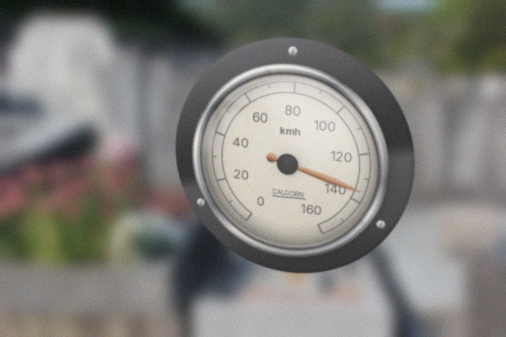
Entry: 135 km/h
